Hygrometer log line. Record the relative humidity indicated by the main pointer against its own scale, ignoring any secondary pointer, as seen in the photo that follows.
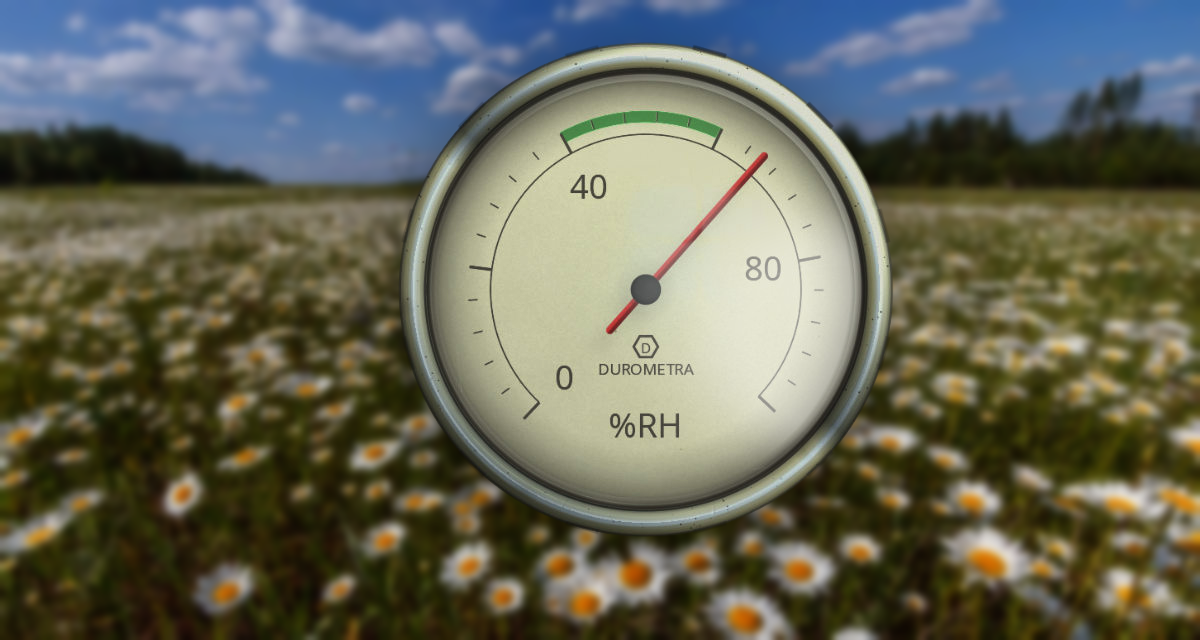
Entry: 66 %
